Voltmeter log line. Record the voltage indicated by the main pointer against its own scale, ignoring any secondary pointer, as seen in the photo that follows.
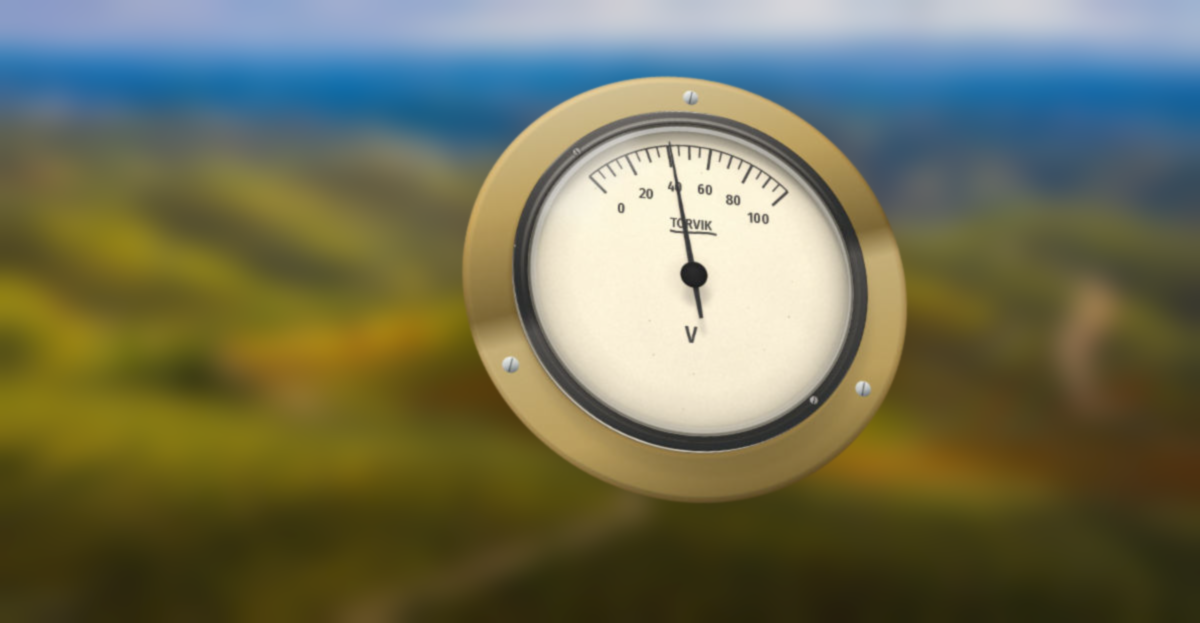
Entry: 40 V
